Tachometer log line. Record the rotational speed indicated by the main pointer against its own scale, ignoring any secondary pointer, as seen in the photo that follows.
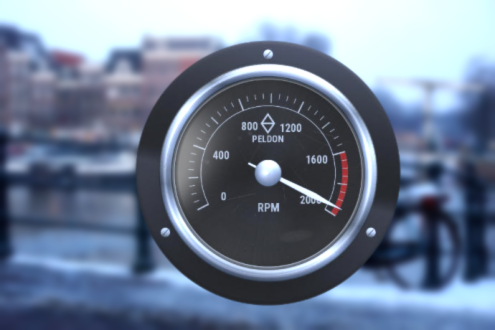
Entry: 1950 rpm
